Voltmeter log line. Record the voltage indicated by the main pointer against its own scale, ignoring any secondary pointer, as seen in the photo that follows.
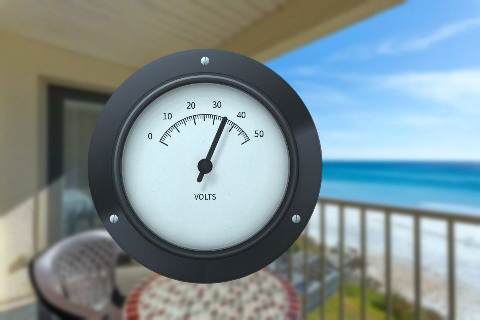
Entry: 35 V
